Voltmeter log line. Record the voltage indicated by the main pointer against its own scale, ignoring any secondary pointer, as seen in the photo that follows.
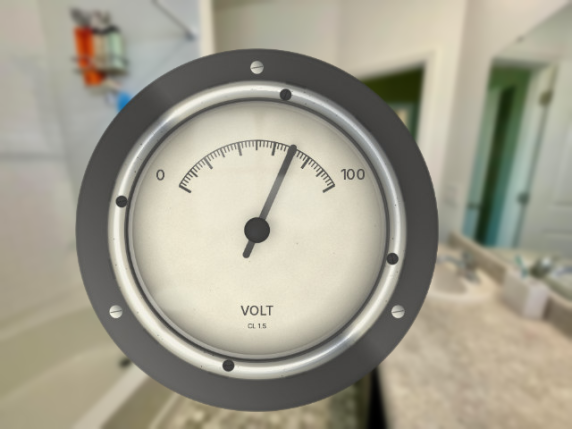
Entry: 70 V
